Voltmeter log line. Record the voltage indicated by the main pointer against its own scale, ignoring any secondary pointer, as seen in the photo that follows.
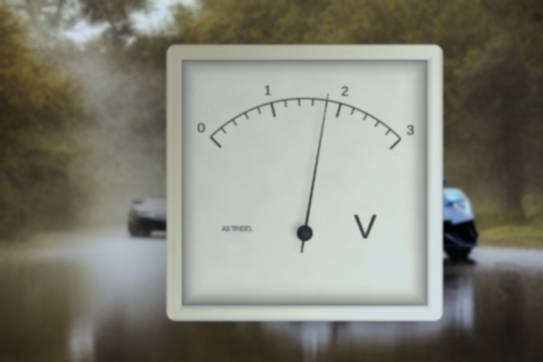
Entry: 1.8 V
